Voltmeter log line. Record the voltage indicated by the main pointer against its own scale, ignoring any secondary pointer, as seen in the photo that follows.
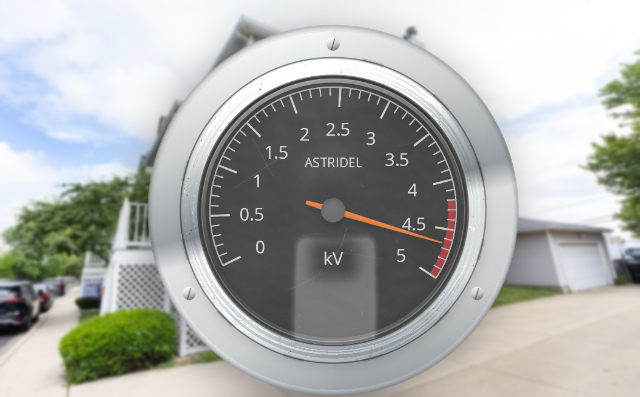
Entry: 4.65 kV
